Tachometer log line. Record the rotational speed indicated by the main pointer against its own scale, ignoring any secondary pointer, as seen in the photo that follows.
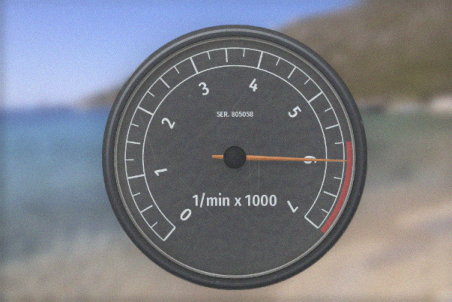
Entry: 6000 rpm
